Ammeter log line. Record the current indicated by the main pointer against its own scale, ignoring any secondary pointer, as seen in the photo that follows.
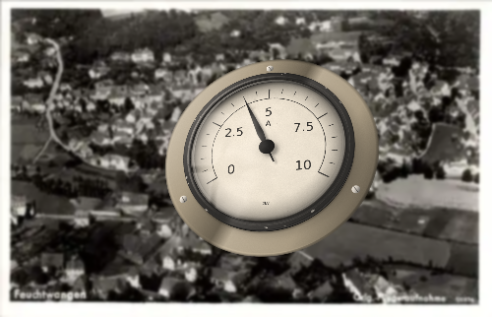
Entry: 4 A
